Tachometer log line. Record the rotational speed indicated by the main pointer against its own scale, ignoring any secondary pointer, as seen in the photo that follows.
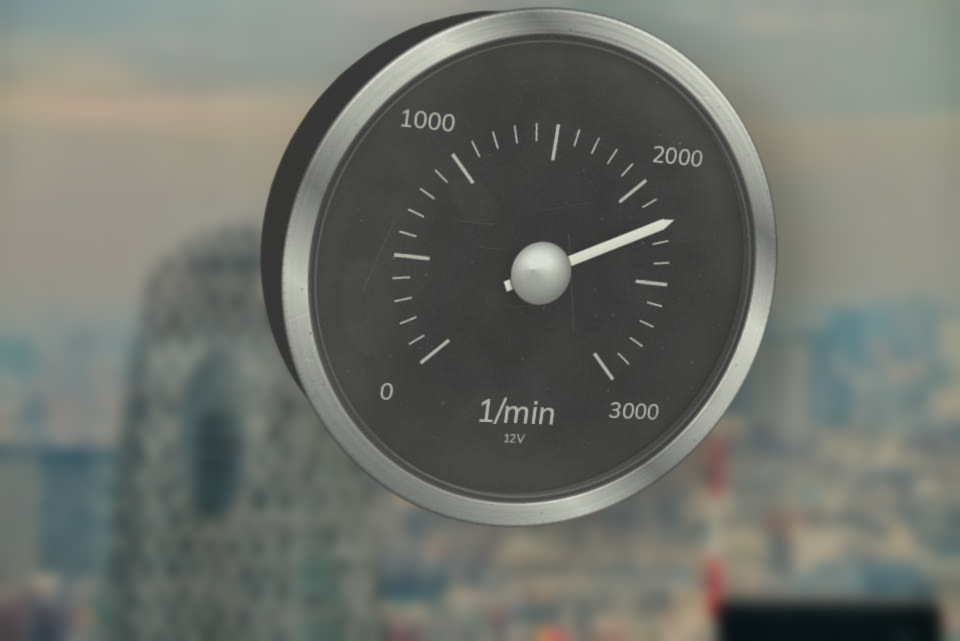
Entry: 2200 rpm
